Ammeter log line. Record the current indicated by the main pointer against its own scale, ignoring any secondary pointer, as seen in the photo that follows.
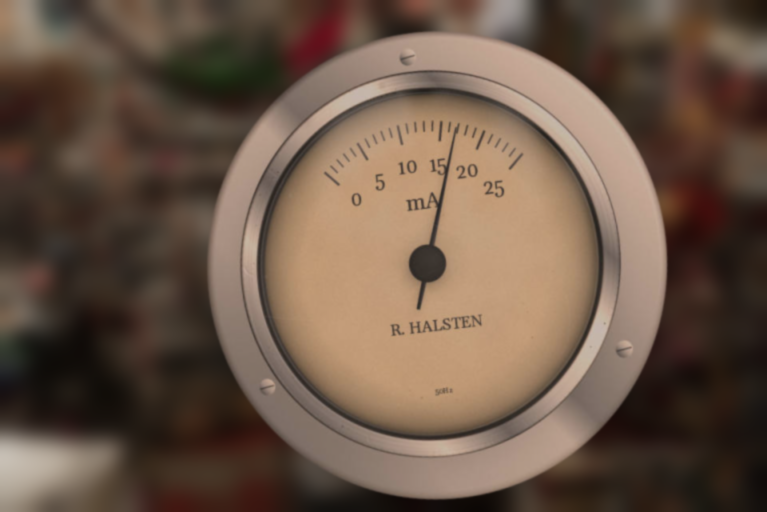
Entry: 17 mA
